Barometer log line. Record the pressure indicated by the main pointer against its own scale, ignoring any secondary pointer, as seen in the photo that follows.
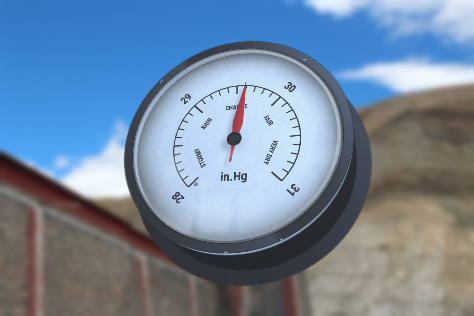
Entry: 29.6 inHg
